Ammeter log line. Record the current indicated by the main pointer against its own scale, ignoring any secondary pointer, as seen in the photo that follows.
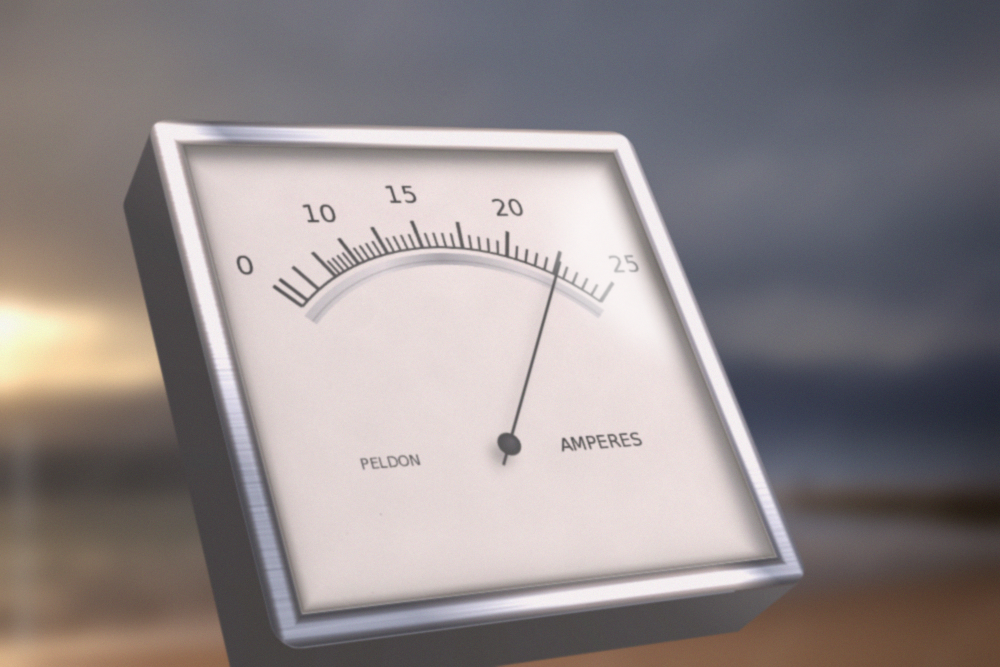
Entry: 22.5 A
